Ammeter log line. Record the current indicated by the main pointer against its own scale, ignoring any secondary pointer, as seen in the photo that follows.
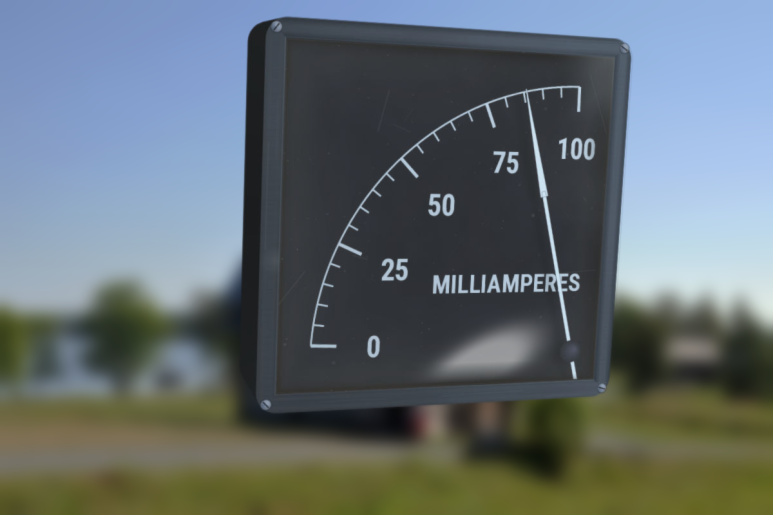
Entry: 85 mA
